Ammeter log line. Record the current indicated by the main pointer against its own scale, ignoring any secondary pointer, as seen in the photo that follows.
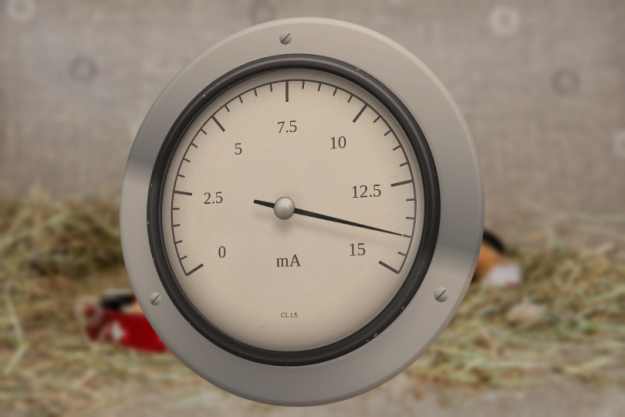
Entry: 14 mA
